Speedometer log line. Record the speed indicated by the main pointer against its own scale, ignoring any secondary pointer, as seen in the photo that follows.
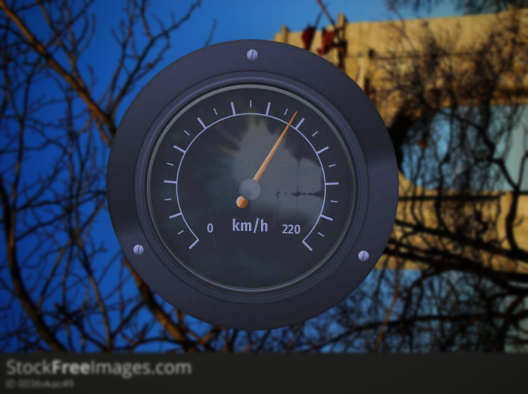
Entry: 135 km/h
